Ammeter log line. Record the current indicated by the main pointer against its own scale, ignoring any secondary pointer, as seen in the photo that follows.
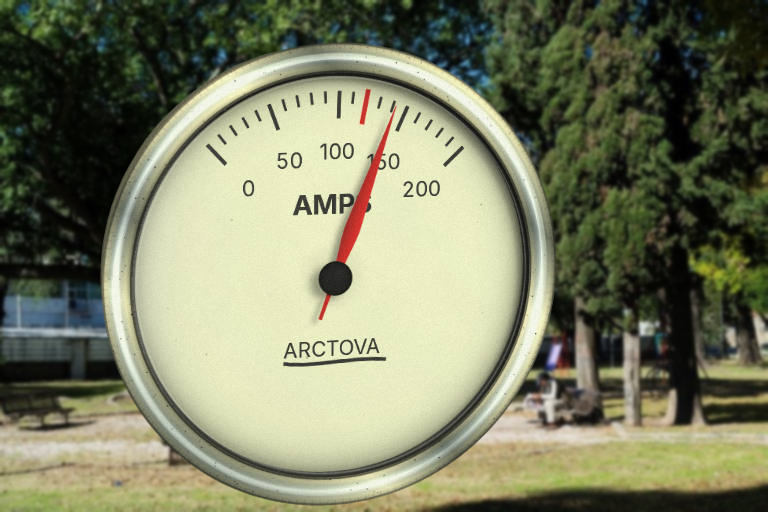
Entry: 140 A
